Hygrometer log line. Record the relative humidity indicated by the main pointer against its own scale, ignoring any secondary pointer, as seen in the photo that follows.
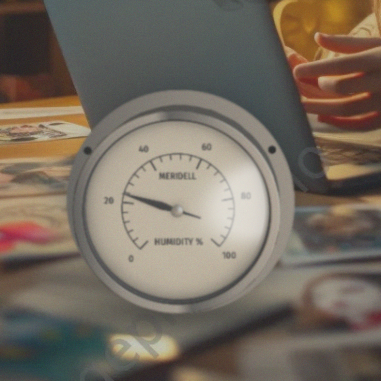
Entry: 24 %
